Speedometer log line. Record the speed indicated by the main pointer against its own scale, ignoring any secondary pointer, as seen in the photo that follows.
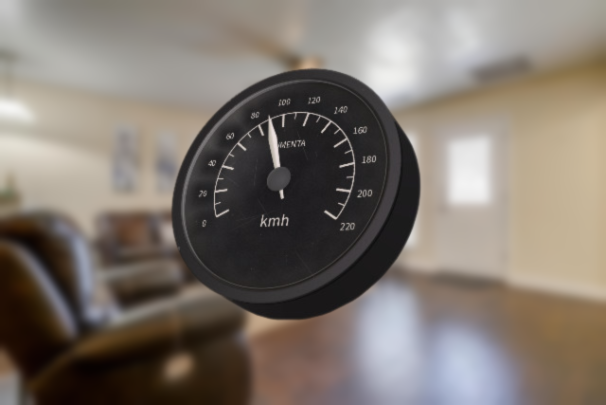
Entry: 90 km/h
